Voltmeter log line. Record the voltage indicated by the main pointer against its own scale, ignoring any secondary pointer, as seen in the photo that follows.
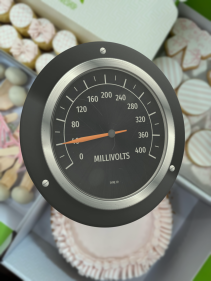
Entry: 40 mV
